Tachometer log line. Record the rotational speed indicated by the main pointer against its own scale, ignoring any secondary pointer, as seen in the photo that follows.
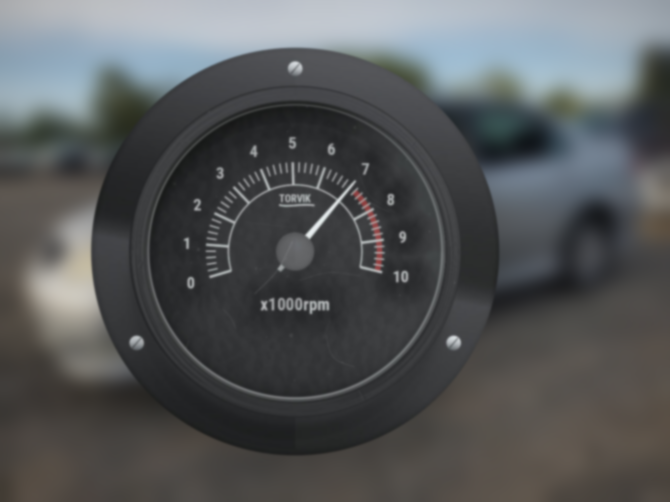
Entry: 7000 rpm
